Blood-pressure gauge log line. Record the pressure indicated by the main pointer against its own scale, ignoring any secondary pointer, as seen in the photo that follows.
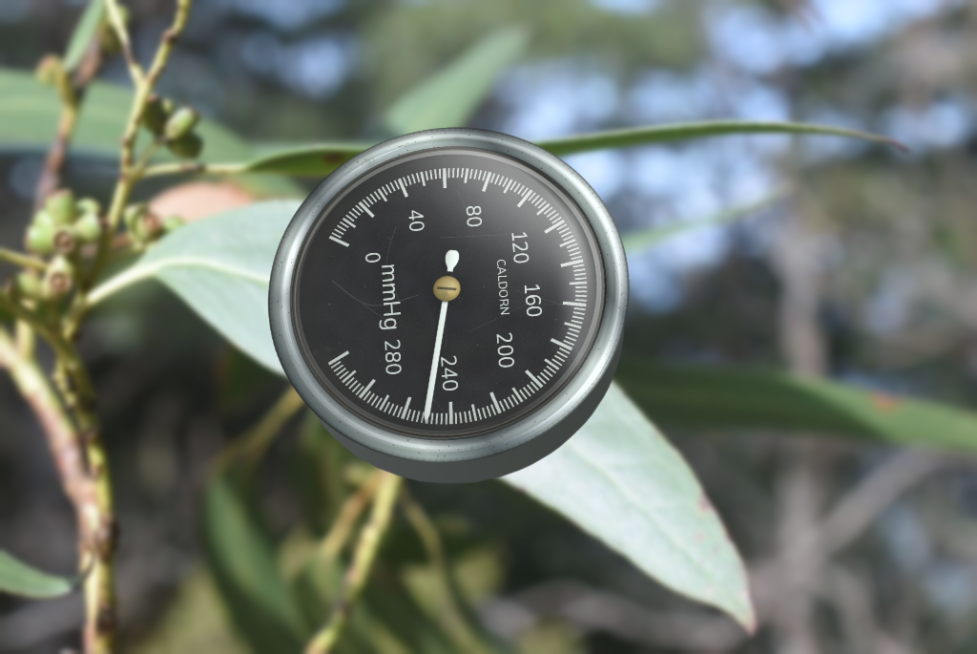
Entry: 250 mmHg
